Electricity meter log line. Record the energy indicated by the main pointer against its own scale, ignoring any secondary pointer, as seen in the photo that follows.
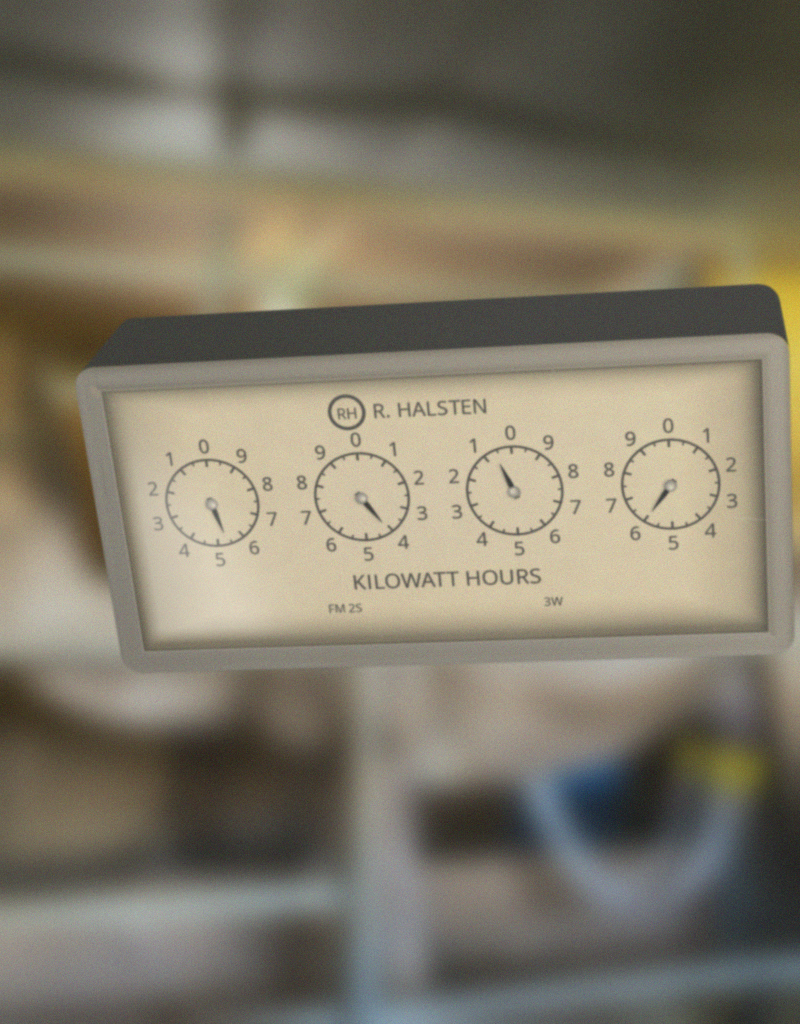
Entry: 5406 kWh
